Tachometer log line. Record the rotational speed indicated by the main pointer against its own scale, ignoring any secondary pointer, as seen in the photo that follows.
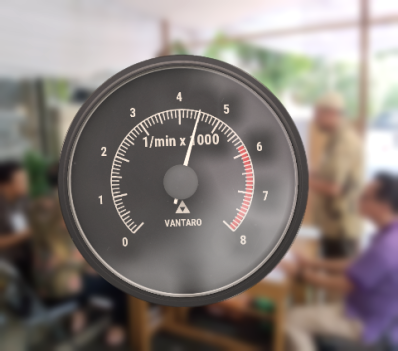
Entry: 4500 rpm
